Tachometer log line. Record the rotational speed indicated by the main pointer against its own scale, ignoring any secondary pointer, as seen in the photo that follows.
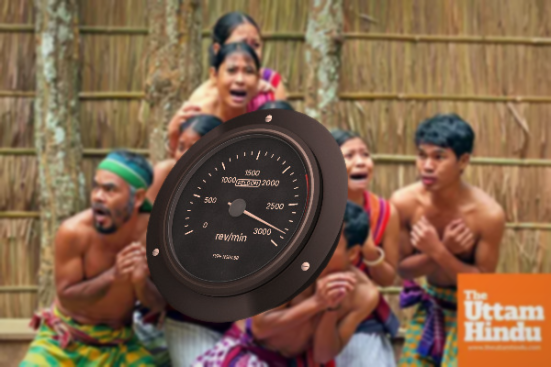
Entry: 2850 rpm
